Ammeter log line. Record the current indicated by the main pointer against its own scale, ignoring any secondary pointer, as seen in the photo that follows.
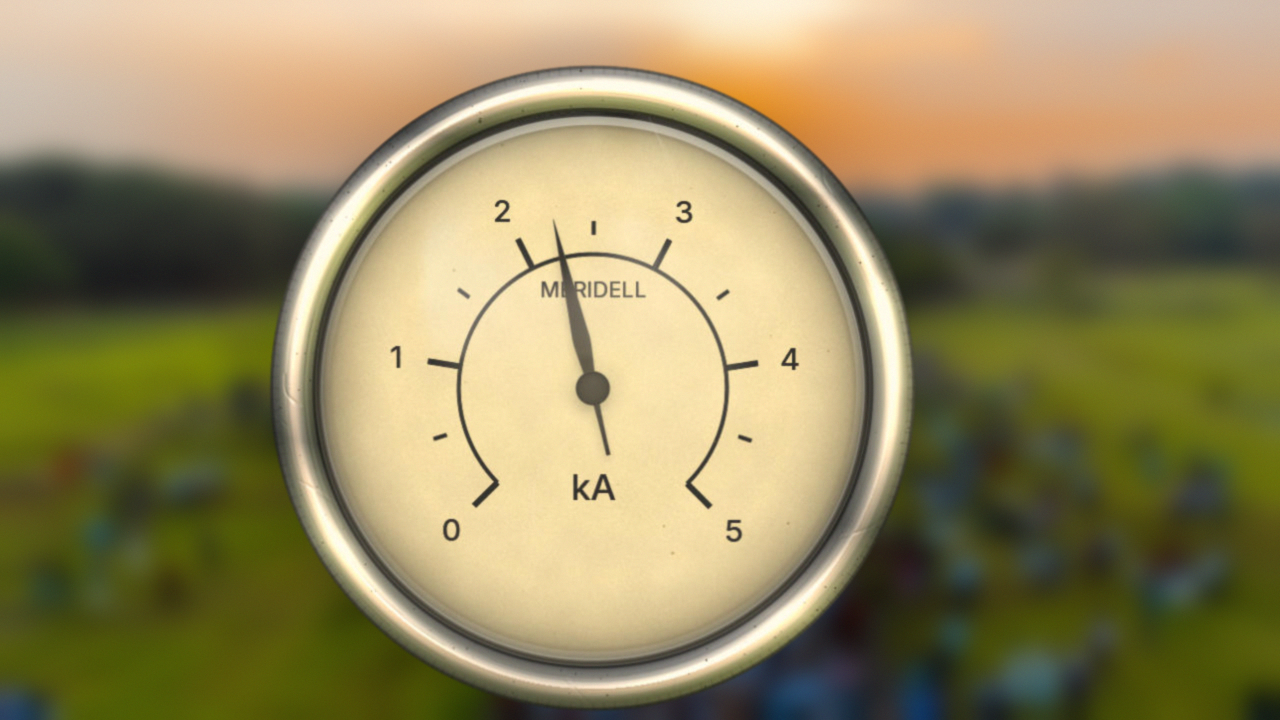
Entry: 2.25 kA
